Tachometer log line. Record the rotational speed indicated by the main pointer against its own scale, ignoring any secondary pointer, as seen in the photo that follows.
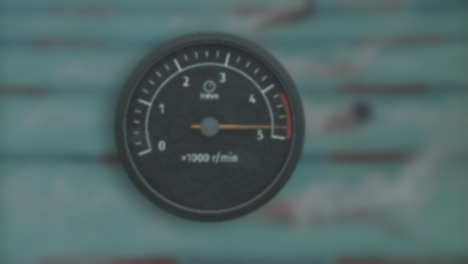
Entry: 4800 rpm
